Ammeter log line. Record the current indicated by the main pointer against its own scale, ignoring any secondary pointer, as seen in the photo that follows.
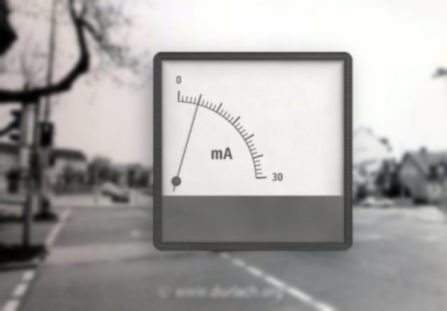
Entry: 5 mA
